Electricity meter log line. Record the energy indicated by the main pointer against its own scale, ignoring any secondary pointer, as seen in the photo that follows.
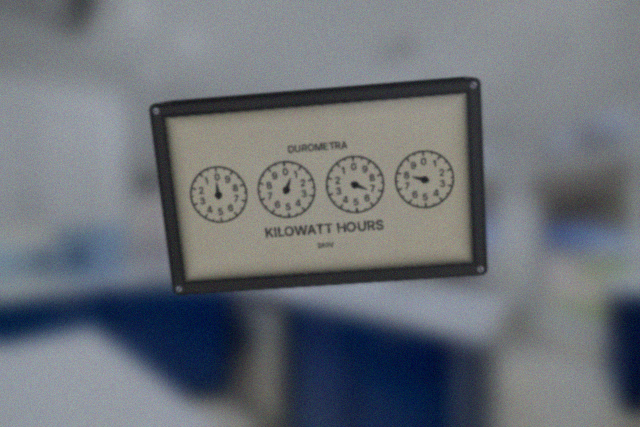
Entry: 68 kWh
